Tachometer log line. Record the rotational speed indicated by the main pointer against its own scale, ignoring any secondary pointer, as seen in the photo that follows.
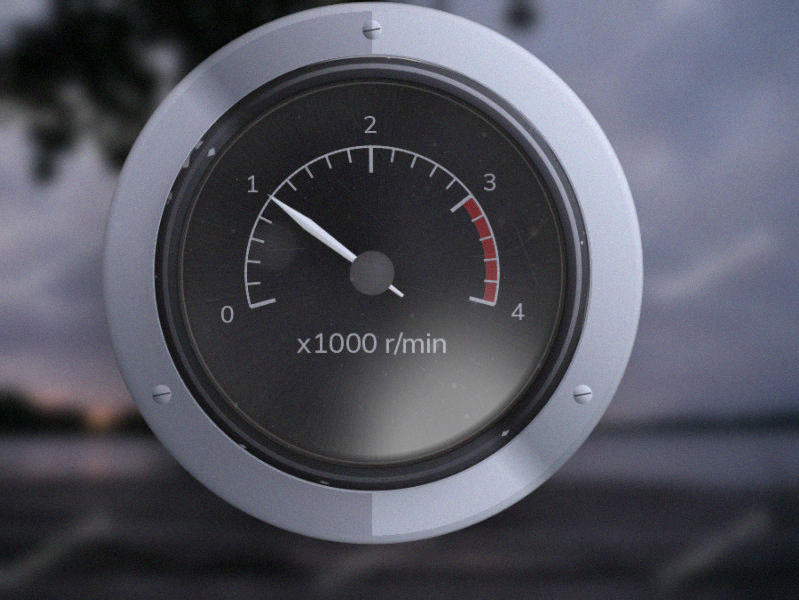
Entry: 1000 rpm
